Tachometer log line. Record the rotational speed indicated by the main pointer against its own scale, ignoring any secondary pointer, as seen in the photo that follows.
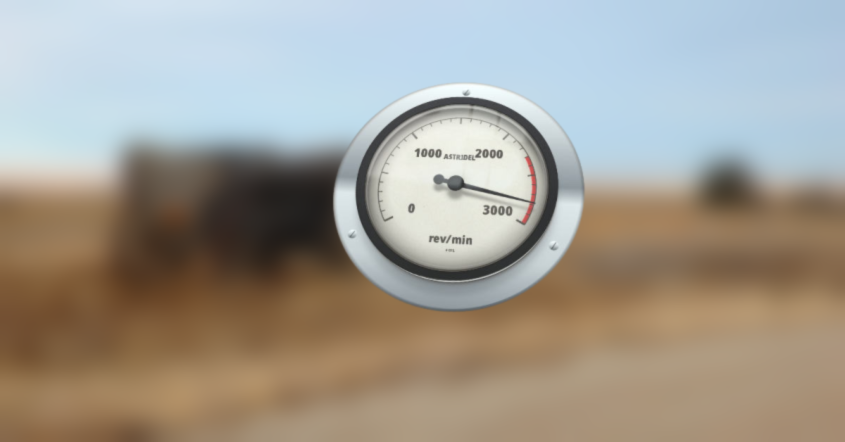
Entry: 2800 rpm
